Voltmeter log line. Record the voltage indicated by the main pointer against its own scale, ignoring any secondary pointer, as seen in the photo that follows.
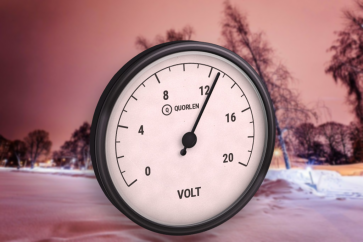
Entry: 12.5 V
